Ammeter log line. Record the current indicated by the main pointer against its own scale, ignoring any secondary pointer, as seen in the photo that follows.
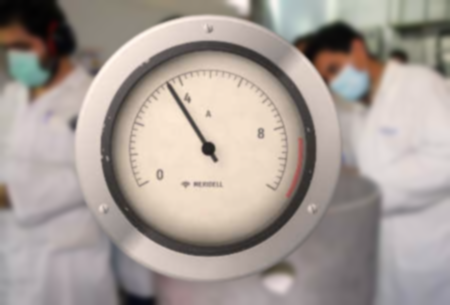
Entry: 3.6 A
